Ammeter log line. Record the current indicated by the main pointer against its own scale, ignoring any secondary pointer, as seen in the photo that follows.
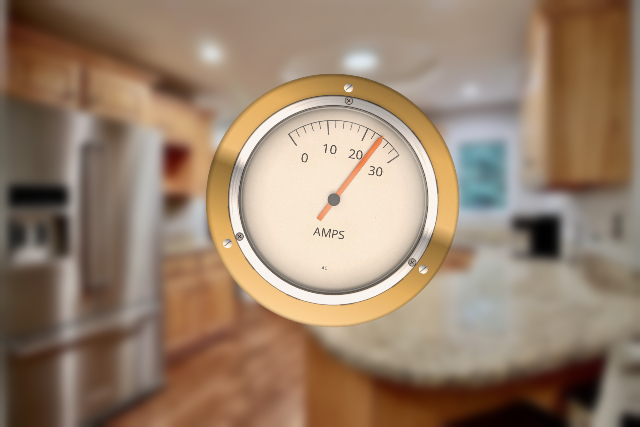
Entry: 24 A
